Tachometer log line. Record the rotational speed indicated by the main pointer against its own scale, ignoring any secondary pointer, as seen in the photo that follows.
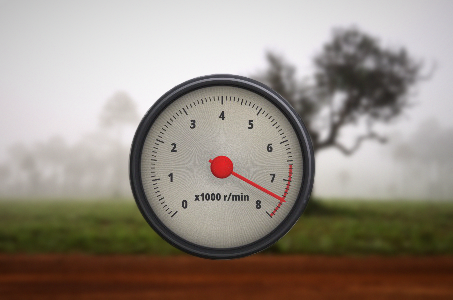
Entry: 7500 rpm
